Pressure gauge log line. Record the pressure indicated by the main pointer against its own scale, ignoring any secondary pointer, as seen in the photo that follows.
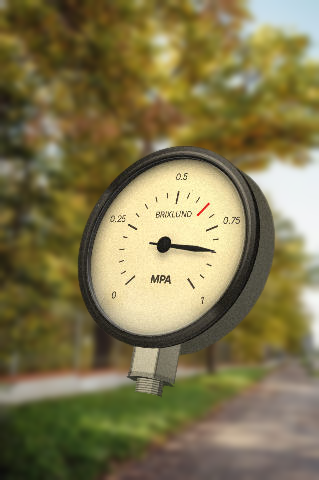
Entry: 0.85 MPa
